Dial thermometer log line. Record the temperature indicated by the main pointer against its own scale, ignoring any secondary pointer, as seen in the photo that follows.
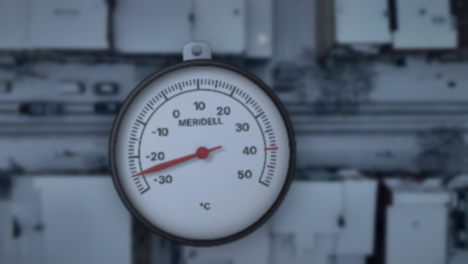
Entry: -25 °C
